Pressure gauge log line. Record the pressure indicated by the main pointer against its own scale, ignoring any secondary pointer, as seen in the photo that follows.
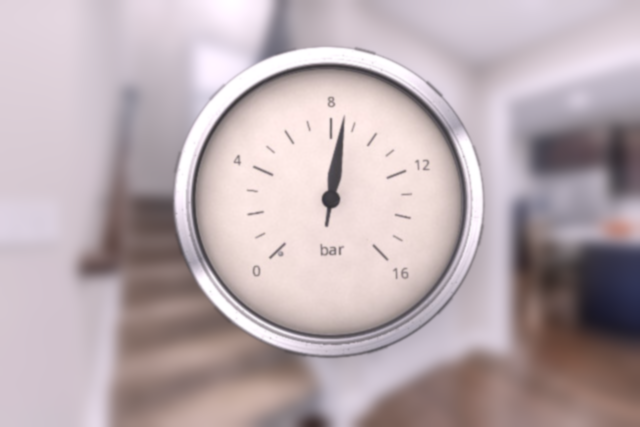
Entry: 8.5 bar
